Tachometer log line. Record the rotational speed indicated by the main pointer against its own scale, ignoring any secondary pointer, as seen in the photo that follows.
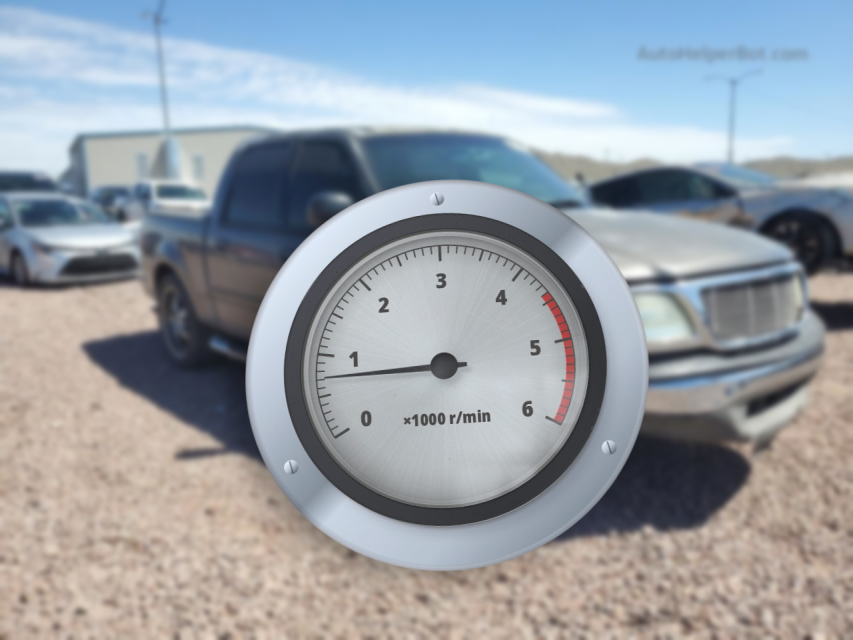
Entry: 700 rpm
